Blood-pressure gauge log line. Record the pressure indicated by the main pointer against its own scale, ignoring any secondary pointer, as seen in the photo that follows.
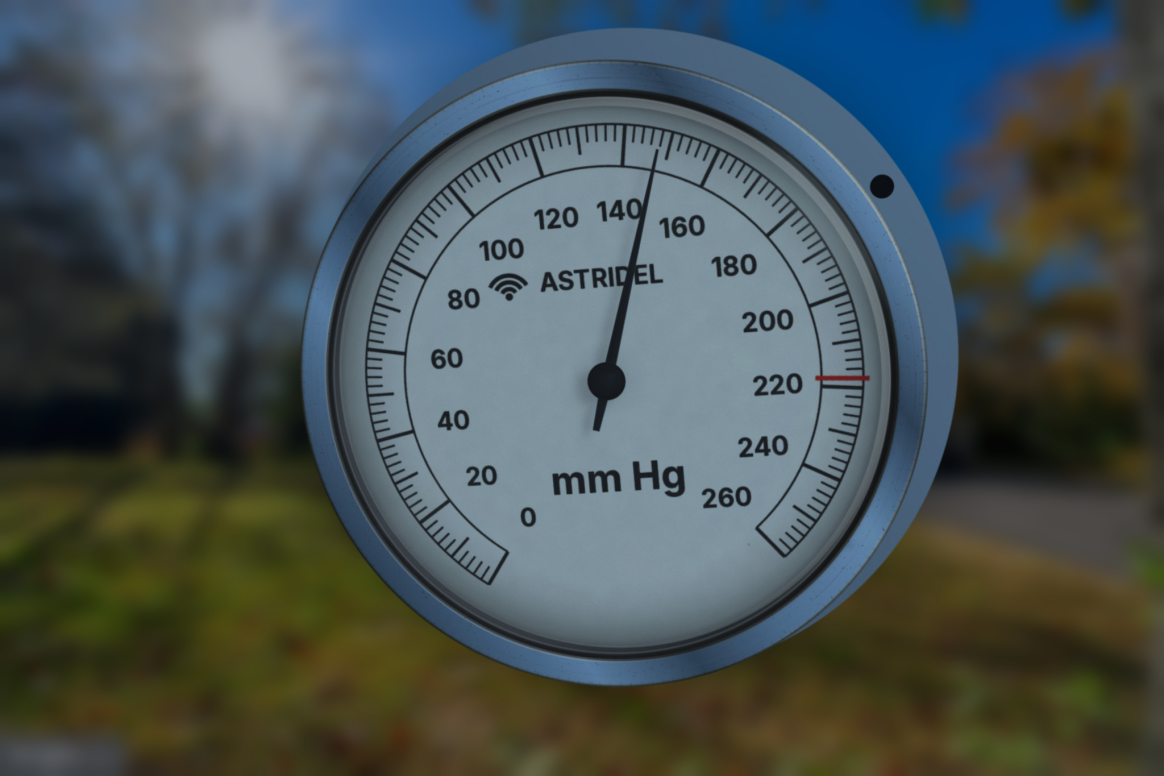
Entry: 148 mmHg
